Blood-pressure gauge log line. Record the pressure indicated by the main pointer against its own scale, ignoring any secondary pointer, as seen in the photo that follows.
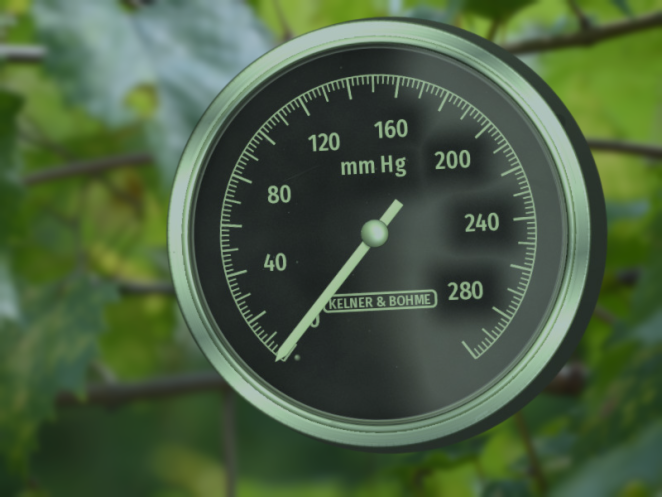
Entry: 2 mmHg
